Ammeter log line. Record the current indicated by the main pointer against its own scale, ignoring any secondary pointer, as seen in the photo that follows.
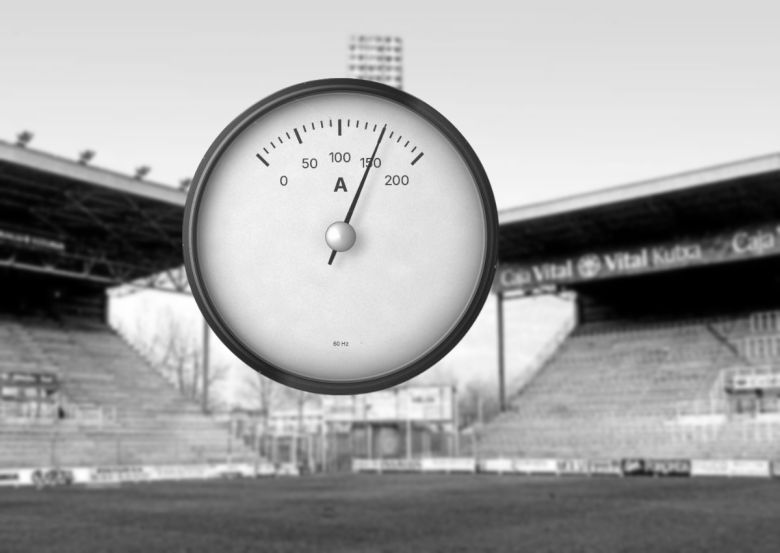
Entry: 150 A
